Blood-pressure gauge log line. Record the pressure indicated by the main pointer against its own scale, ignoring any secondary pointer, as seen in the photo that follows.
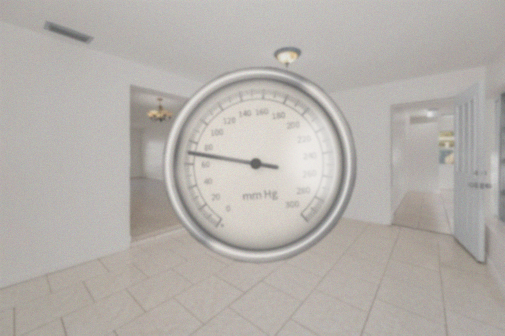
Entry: 70 mmHg
